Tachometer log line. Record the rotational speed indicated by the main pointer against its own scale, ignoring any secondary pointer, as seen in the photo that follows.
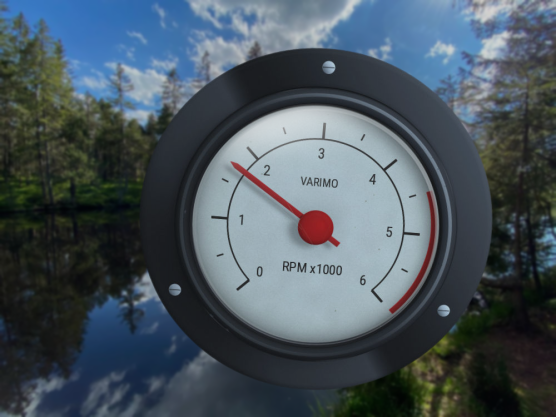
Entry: 1750 rpm
